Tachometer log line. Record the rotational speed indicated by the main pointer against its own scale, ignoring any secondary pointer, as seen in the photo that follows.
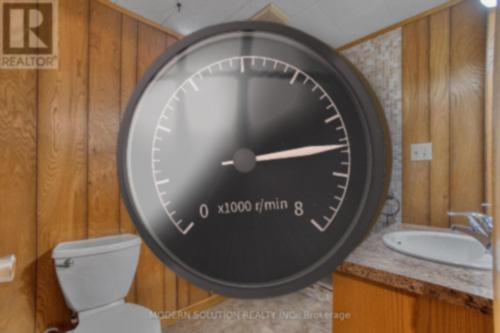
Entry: 6500 rpm
